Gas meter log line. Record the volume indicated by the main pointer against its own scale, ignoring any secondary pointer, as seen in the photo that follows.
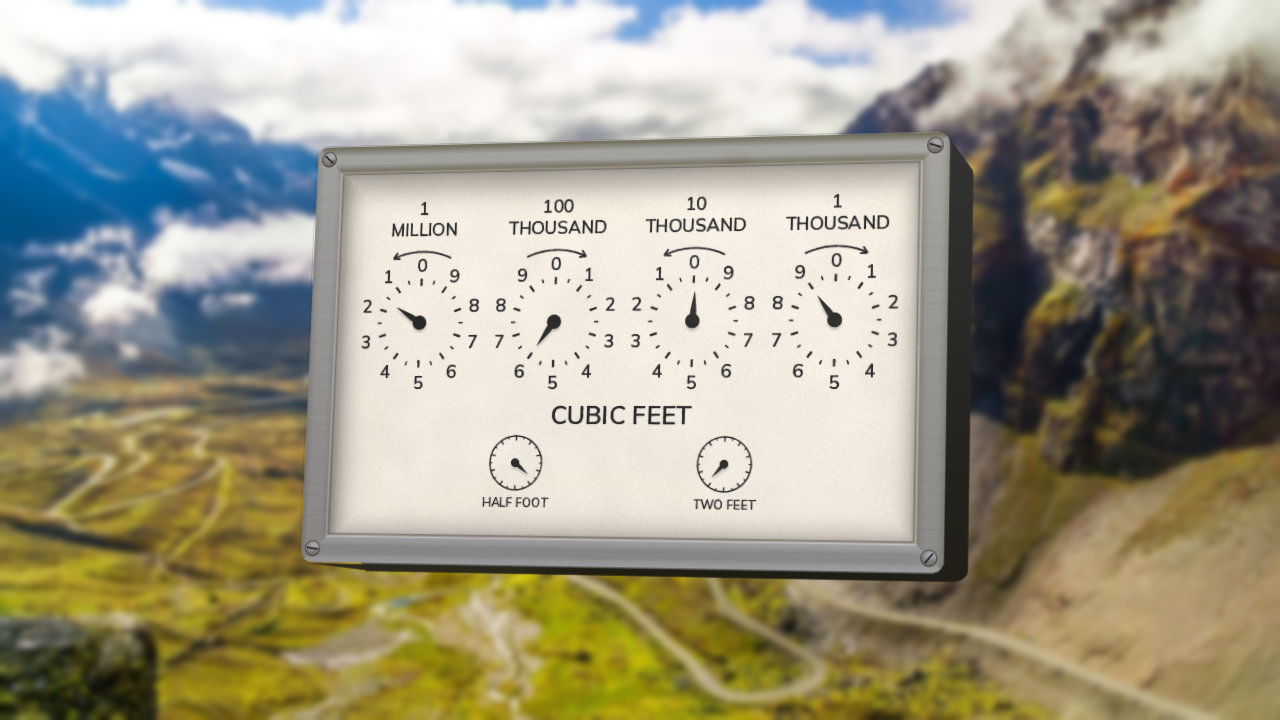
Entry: 159900 ft³
